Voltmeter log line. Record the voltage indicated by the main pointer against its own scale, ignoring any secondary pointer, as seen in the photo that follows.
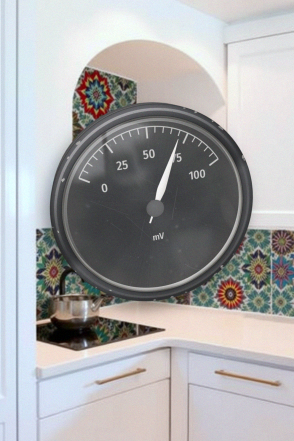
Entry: 70 mV
